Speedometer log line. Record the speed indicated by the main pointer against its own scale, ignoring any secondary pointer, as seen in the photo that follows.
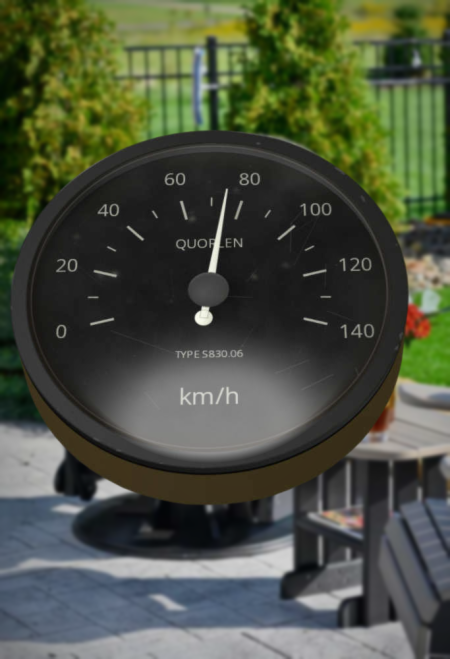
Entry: 75 km/h
